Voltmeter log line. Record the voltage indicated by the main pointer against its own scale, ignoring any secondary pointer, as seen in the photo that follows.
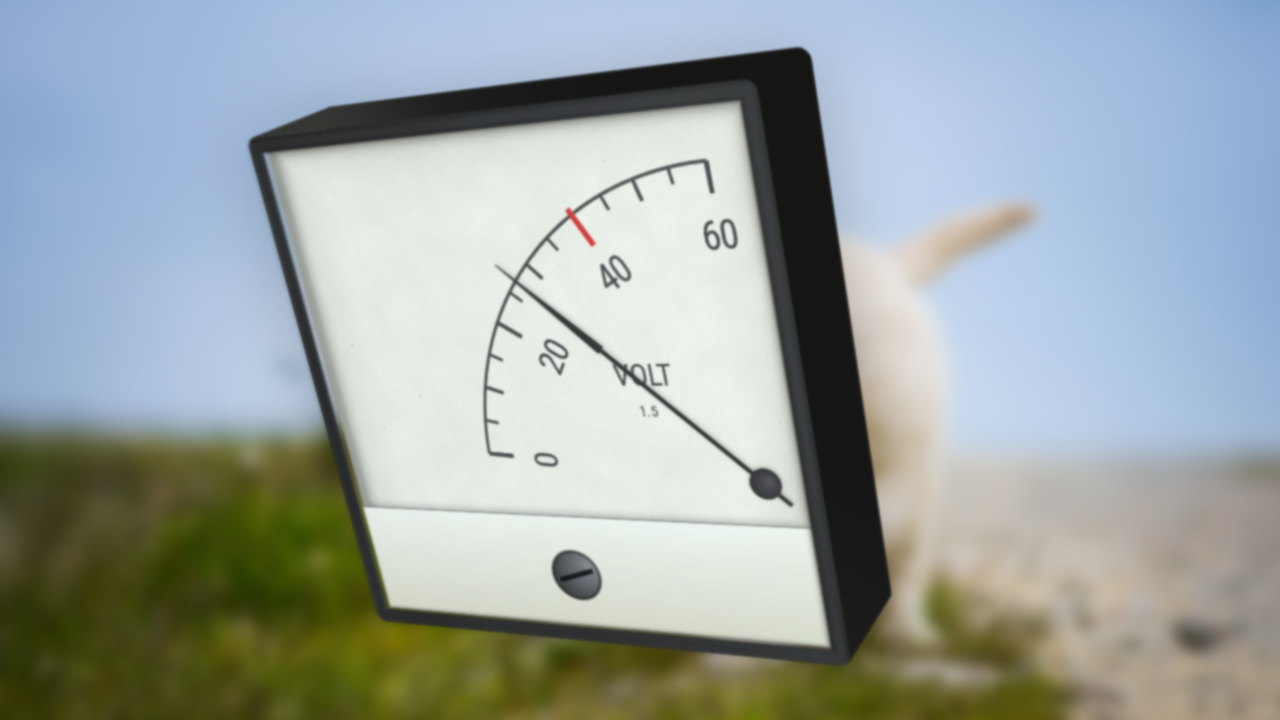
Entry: 27.5 V
